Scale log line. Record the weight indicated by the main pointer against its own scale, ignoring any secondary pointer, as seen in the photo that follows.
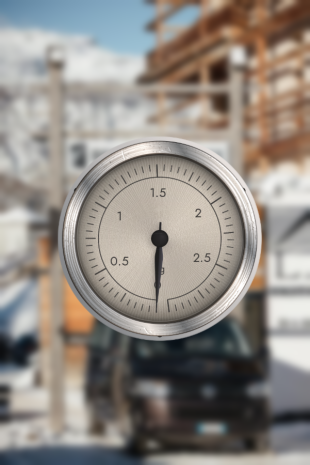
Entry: 0 kg
